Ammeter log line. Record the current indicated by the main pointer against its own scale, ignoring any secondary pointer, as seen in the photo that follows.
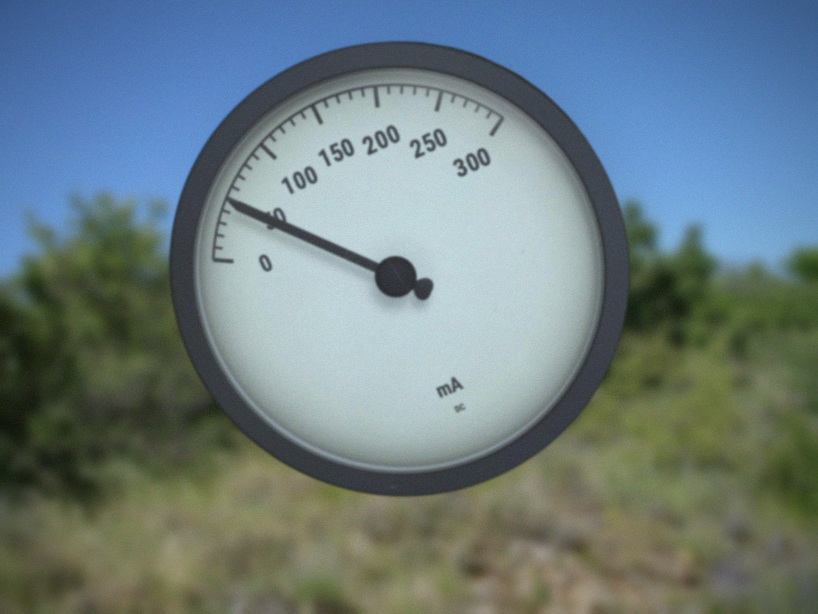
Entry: 50 mA
